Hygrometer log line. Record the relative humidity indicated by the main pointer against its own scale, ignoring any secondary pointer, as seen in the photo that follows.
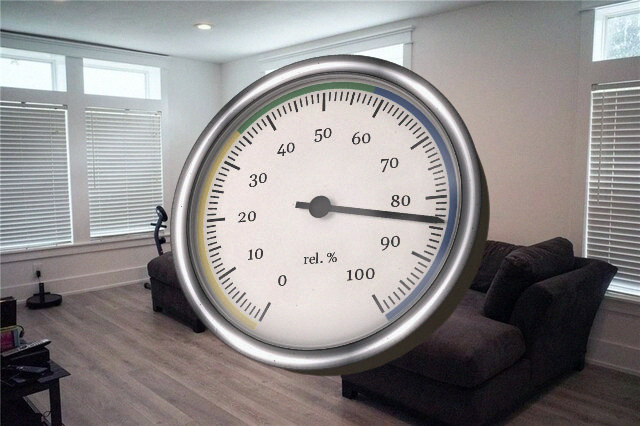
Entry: 84 %
